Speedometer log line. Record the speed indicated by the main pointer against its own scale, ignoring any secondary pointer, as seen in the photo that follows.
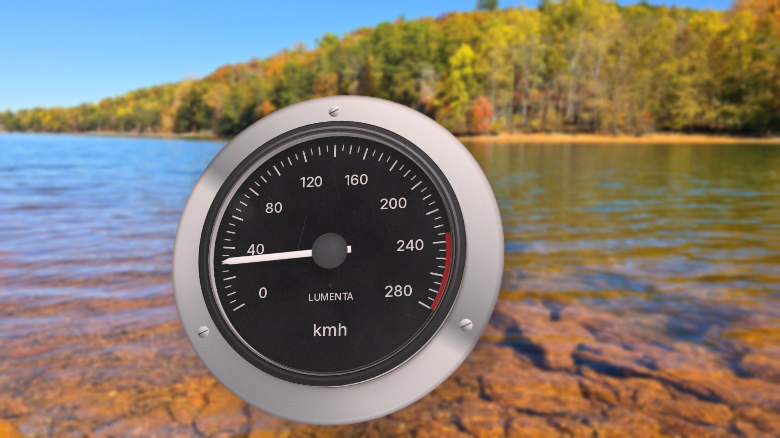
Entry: 30 km/h
